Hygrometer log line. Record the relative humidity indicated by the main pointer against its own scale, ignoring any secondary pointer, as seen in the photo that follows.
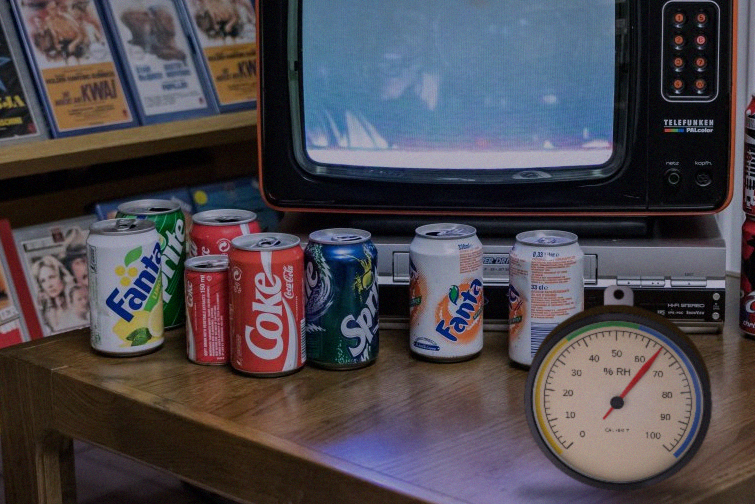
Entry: 64 %
